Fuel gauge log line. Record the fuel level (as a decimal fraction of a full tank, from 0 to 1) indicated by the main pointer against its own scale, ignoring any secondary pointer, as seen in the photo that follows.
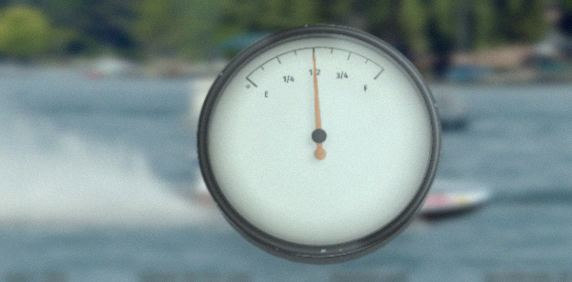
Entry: 0.5
